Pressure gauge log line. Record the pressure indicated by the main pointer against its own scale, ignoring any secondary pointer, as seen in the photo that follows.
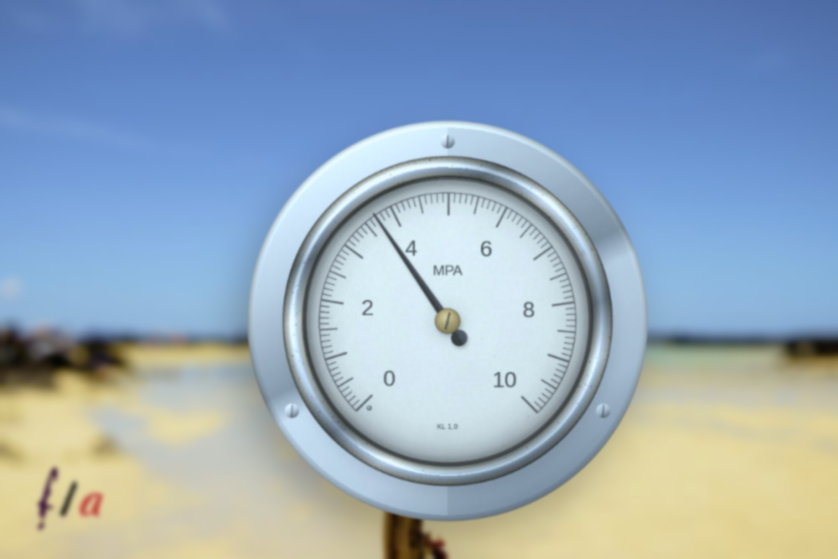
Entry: 3.7 MPa
